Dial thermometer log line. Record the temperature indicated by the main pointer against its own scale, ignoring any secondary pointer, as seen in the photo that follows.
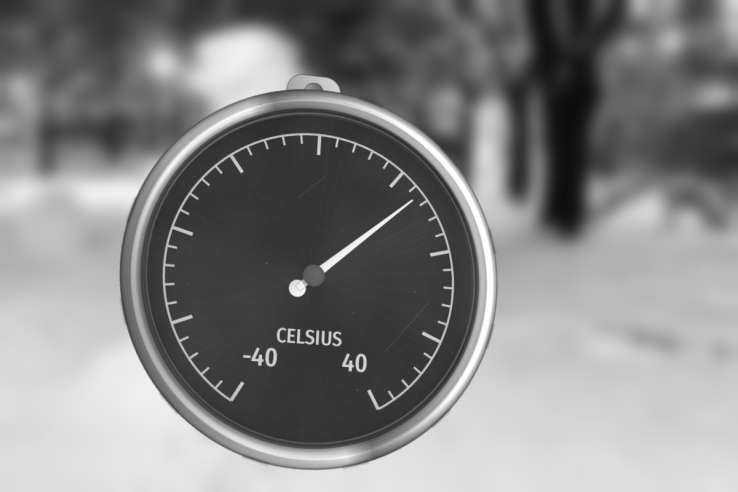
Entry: 13 °C
